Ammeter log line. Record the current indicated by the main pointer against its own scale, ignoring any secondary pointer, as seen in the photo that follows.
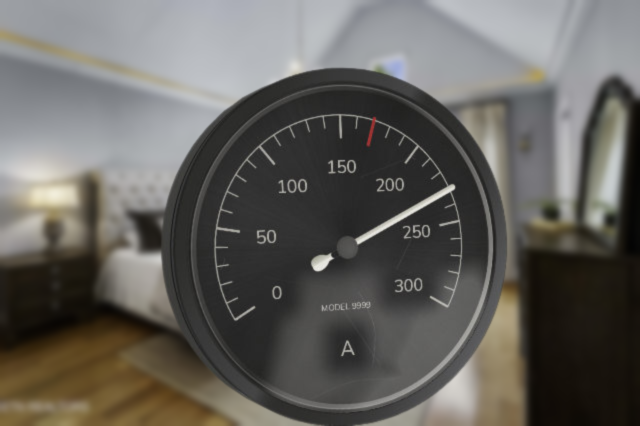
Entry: 230 A
